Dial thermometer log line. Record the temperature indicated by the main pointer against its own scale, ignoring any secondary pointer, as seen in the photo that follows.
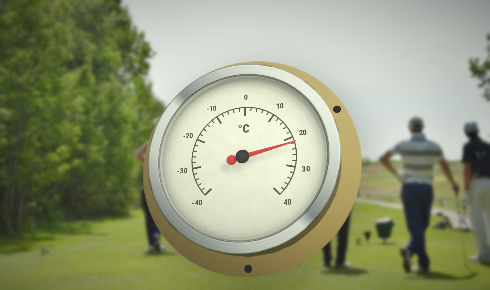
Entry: 22 °C
